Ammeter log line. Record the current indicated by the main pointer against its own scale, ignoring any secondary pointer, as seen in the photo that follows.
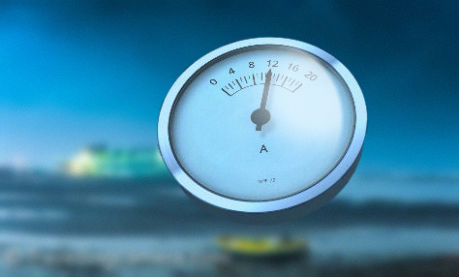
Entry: 12 A
